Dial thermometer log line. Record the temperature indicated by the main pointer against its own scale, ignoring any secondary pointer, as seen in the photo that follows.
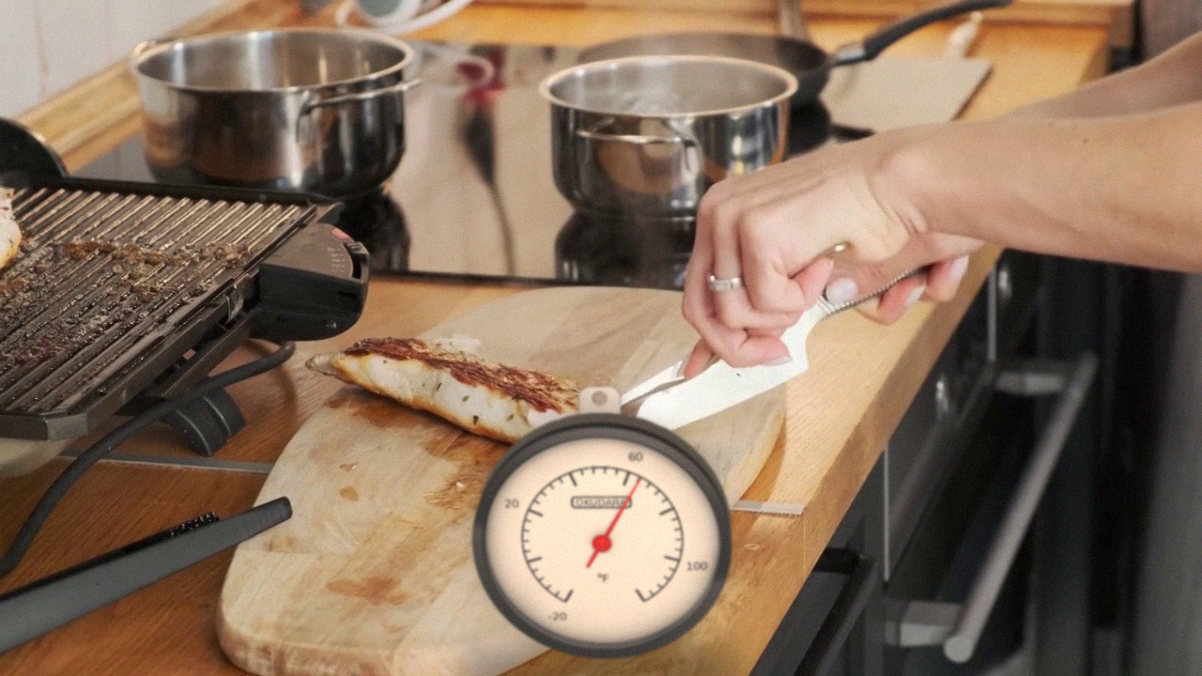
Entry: 64 °F
